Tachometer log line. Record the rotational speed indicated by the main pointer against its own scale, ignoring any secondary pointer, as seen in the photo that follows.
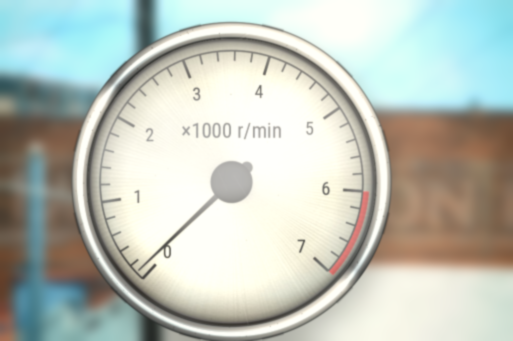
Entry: 100 rpm
